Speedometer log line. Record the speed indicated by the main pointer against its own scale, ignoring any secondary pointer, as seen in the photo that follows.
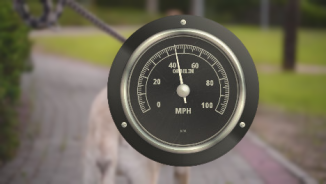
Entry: 45 mph
